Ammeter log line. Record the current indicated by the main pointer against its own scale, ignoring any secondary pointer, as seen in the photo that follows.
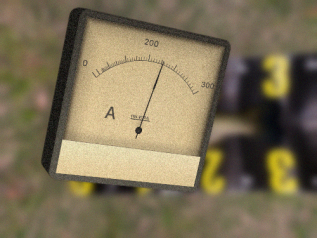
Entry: 225 A
